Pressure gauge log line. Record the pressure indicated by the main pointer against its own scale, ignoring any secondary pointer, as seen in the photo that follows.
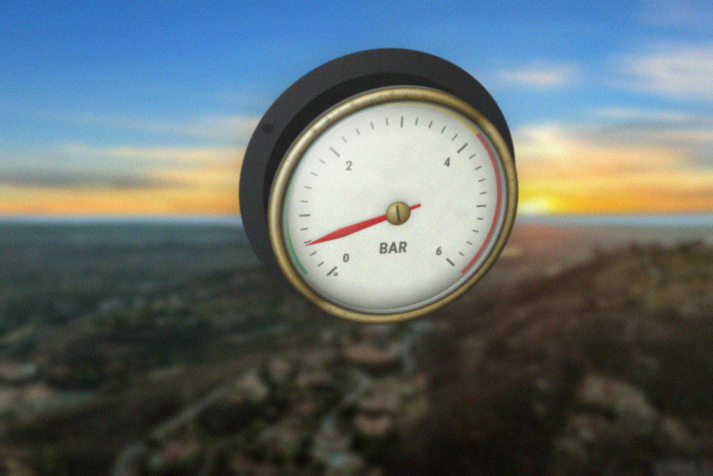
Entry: 0.6 bar
